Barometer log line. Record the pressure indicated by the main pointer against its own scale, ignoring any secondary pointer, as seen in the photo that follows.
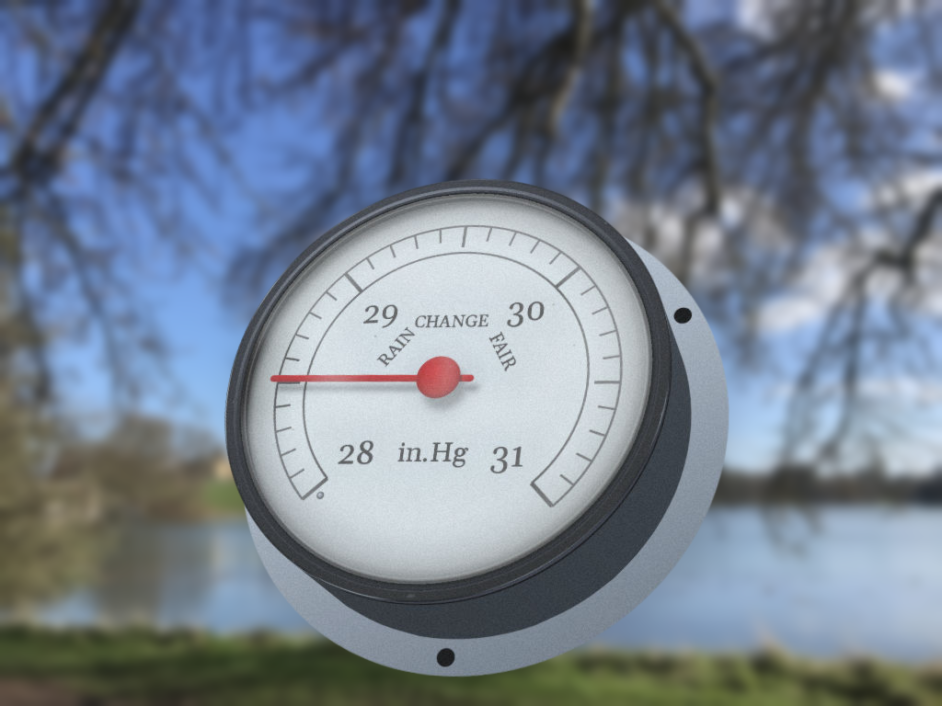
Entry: 28.5 inHg
